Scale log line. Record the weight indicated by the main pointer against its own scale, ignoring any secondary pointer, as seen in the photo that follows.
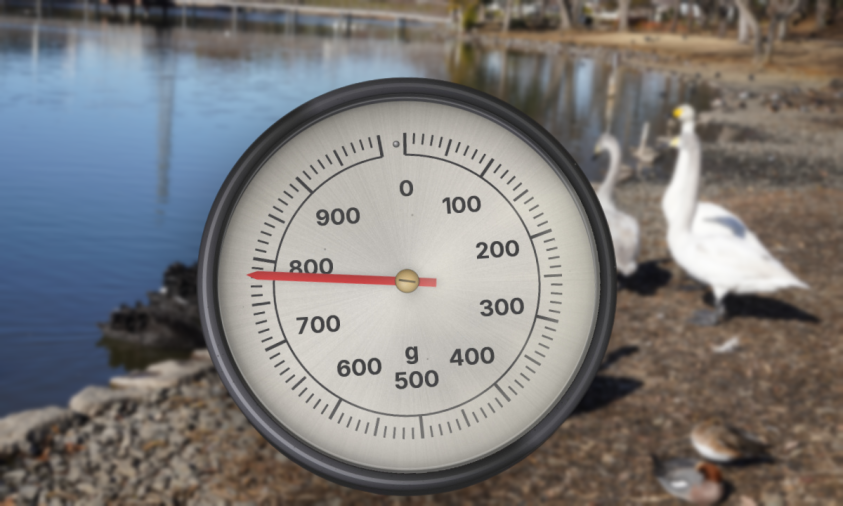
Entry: 780 g
